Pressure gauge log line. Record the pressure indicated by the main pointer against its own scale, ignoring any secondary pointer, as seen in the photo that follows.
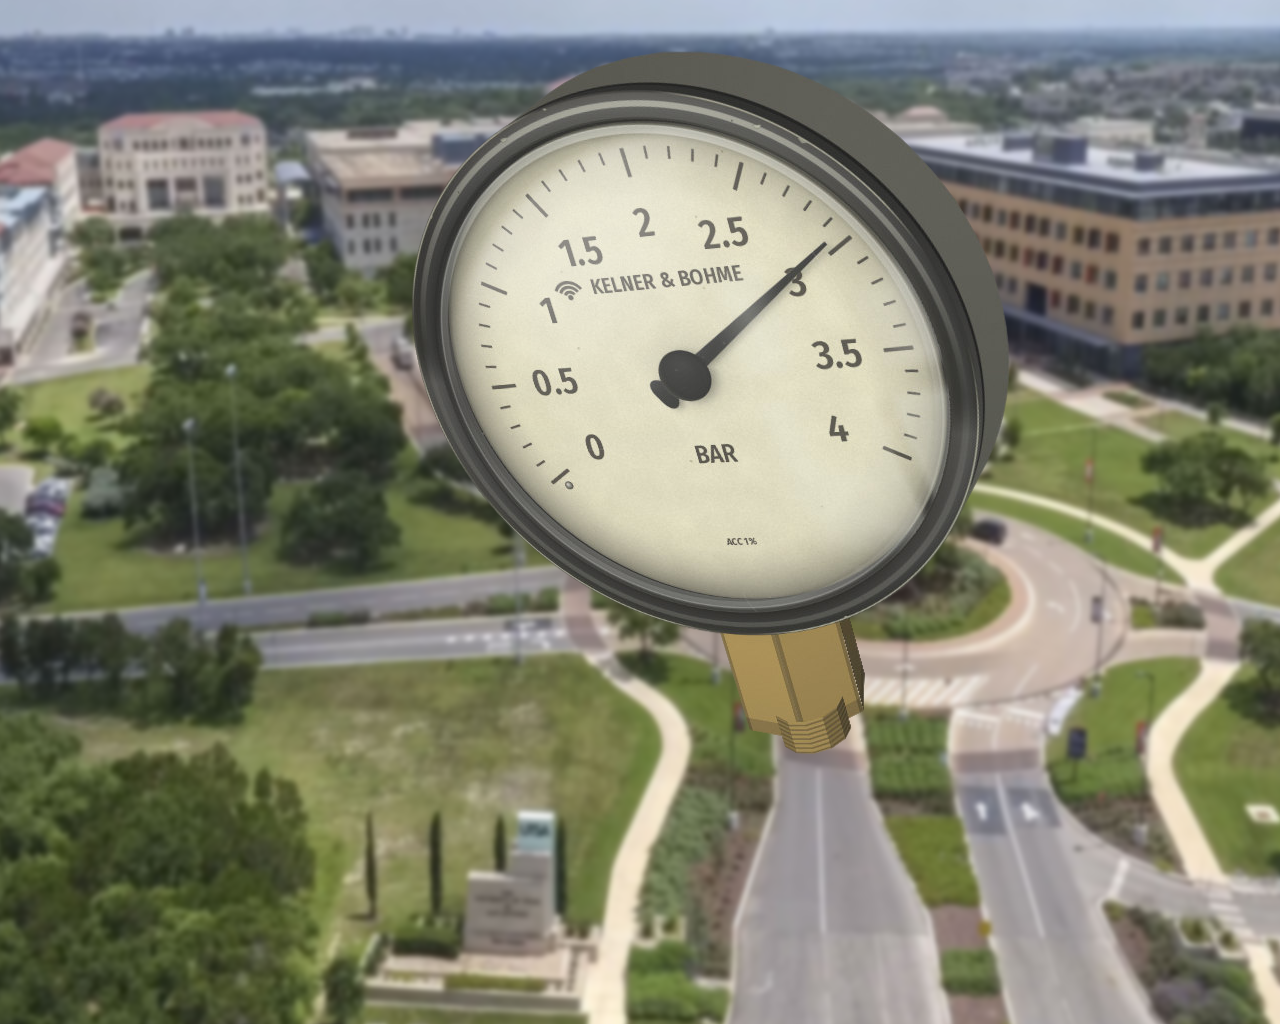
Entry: 2.95 bar
